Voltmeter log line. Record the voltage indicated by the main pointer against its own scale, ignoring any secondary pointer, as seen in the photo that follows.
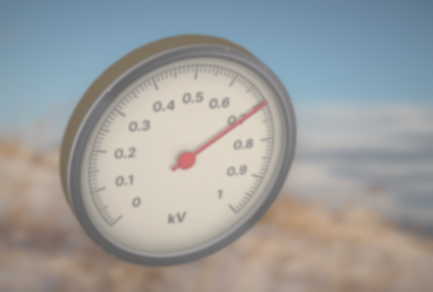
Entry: 0.7 kV
